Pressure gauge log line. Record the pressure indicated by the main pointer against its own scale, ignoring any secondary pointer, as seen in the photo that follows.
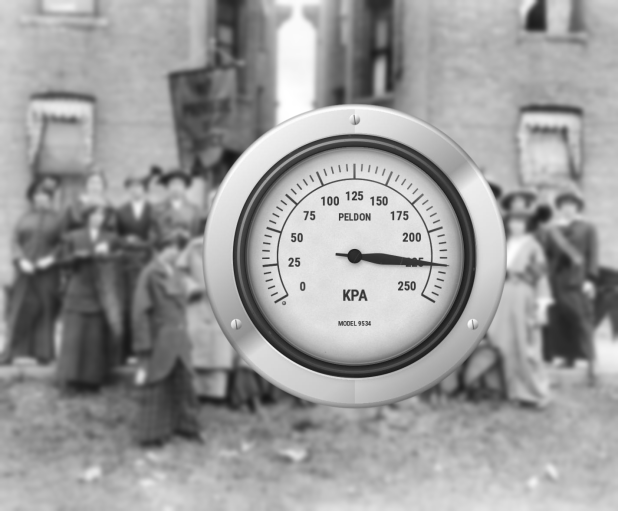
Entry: 225 kPa
